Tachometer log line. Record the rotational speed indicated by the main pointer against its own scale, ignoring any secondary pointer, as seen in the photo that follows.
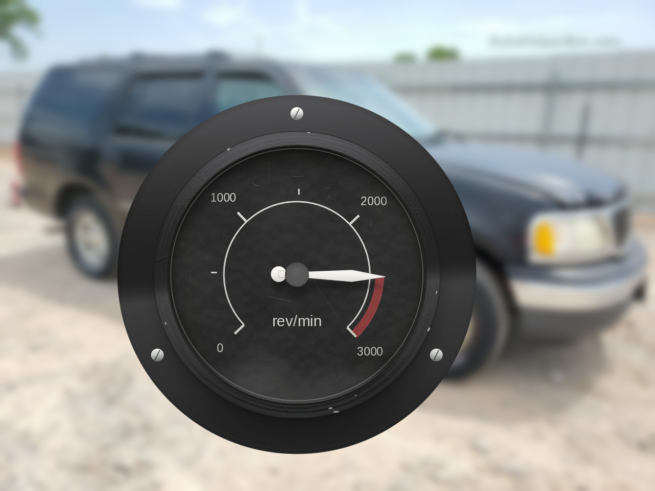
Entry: 2500 rpm
